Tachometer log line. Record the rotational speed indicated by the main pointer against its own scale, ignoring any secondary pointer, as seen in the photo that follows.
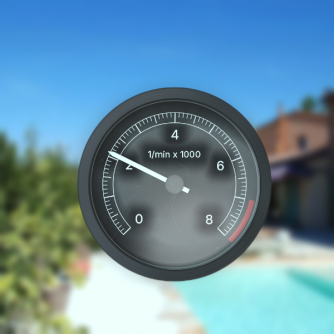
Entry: 2100 rpm
